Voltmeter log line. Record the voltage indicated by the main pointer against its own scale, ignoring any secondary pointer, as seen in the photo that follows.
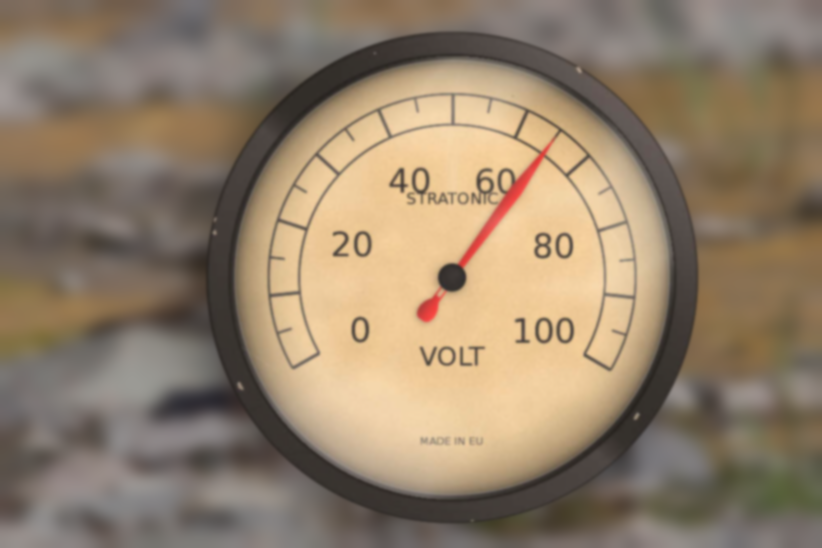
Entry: 65 V
